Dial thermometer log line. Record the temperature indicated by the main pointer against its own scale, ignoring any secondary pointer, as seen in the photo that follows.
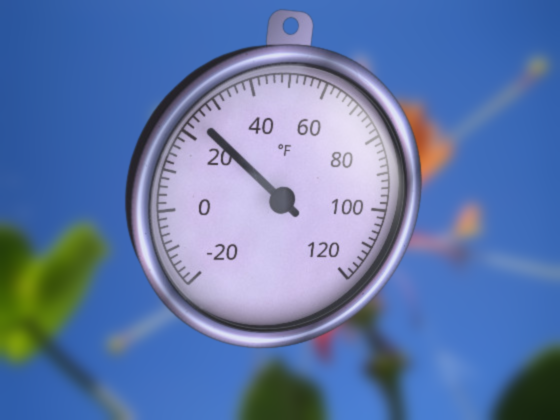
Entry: 24 °F
